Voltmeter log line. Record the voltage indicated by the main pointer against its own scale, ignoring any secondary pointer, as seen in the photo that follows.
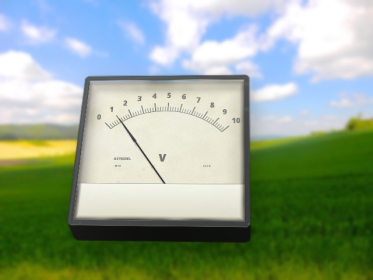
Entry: 1 V
